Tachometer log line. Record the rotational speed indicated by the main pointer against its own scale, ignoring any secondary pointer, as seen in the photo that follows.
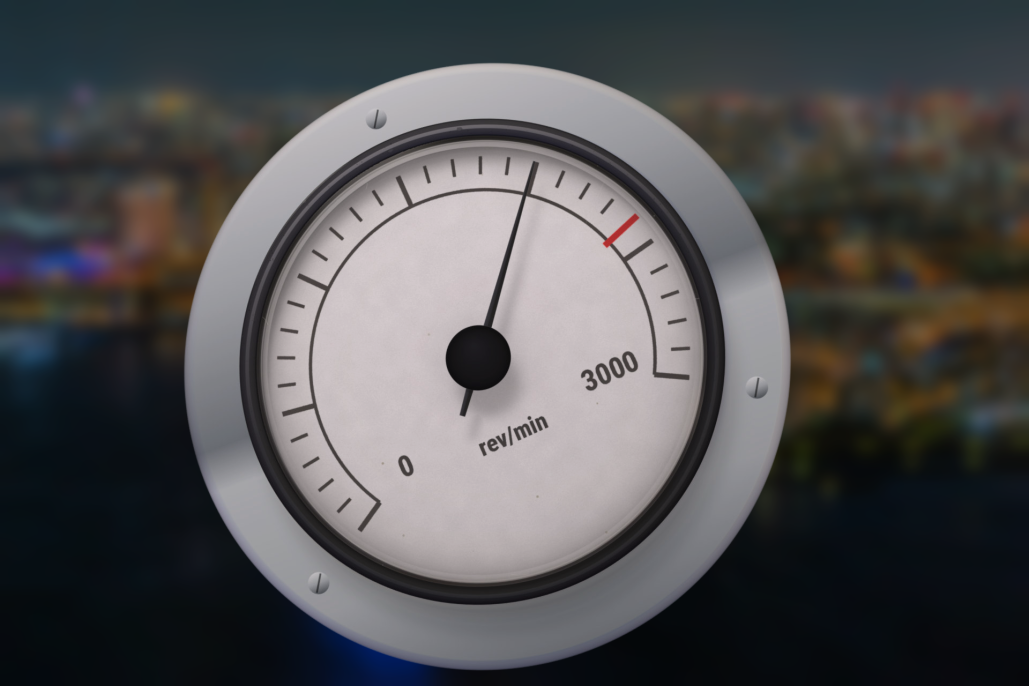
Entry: 2000 rpm
